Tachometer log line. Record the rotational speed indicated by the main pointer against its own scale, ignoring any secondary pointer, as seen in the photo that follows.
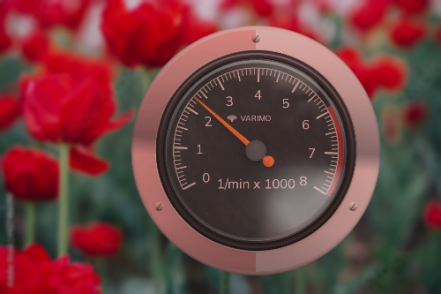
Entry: 2300 rpm
